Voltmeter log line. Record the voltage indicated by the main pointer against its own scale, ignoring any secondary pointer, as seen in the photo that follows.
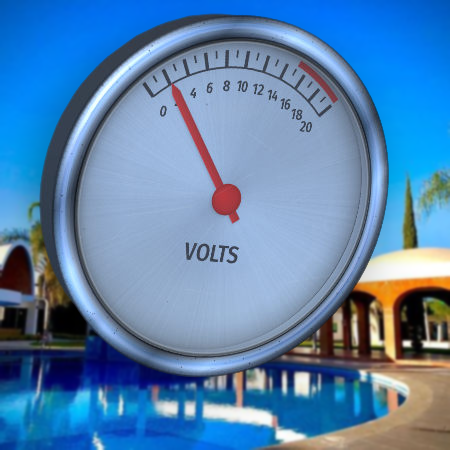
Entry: 2 V
